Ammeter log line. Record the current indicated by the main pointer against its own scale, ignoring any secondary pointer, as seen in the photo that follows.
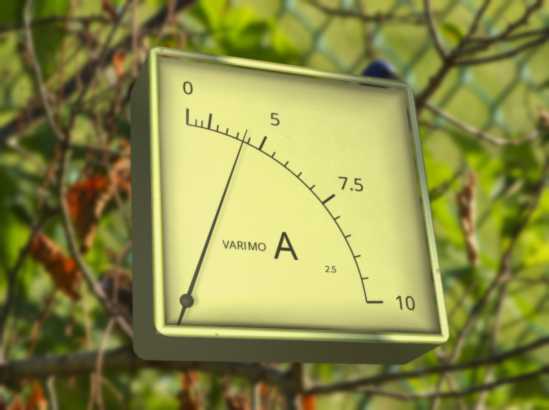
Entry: 4.25 A
